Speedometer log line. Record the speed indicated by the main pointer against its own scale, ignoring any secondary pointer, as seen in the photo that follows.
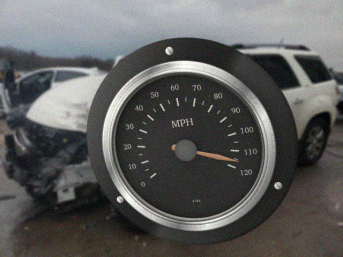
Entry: 115 mph
